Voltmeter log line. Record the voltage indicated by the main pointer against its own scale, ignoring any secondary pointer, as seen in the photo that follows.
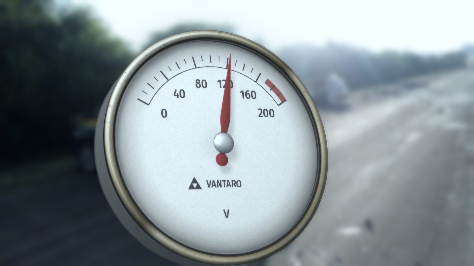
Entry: 120 V
